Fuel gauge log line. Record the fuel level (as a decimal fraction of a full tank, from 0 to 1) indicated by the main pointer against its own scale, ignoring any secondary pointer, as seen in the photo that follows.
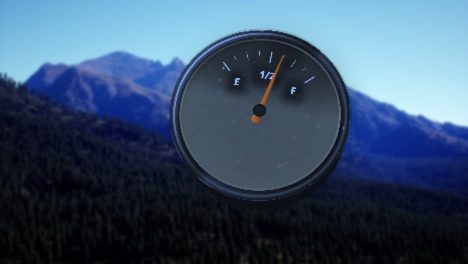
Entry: 0.625
